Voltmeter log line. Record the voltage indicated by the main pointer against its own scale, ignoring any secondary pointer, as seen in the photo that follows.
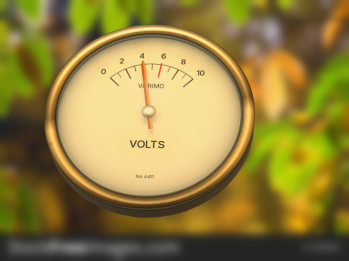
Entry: 4 V
